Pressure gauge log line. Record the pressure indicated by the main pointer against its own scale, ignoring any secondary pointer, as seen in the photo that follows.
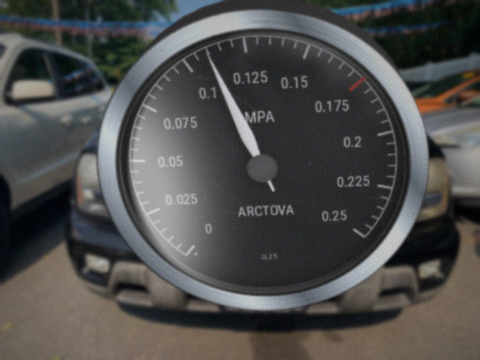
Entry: 0.11 MPa
